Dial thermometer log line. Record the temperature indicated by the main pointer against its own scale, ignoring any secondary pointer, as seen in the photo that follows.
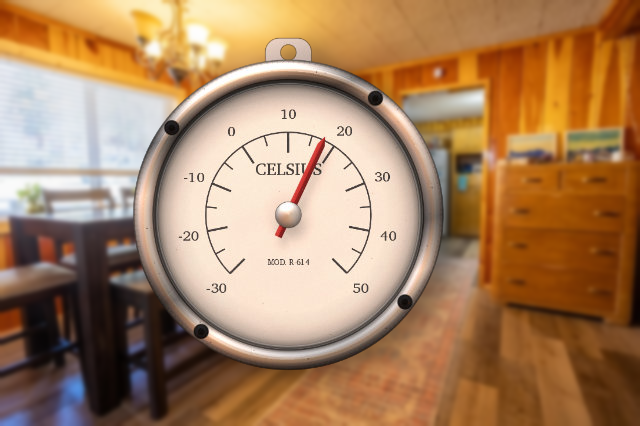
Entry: 17.5 °C
